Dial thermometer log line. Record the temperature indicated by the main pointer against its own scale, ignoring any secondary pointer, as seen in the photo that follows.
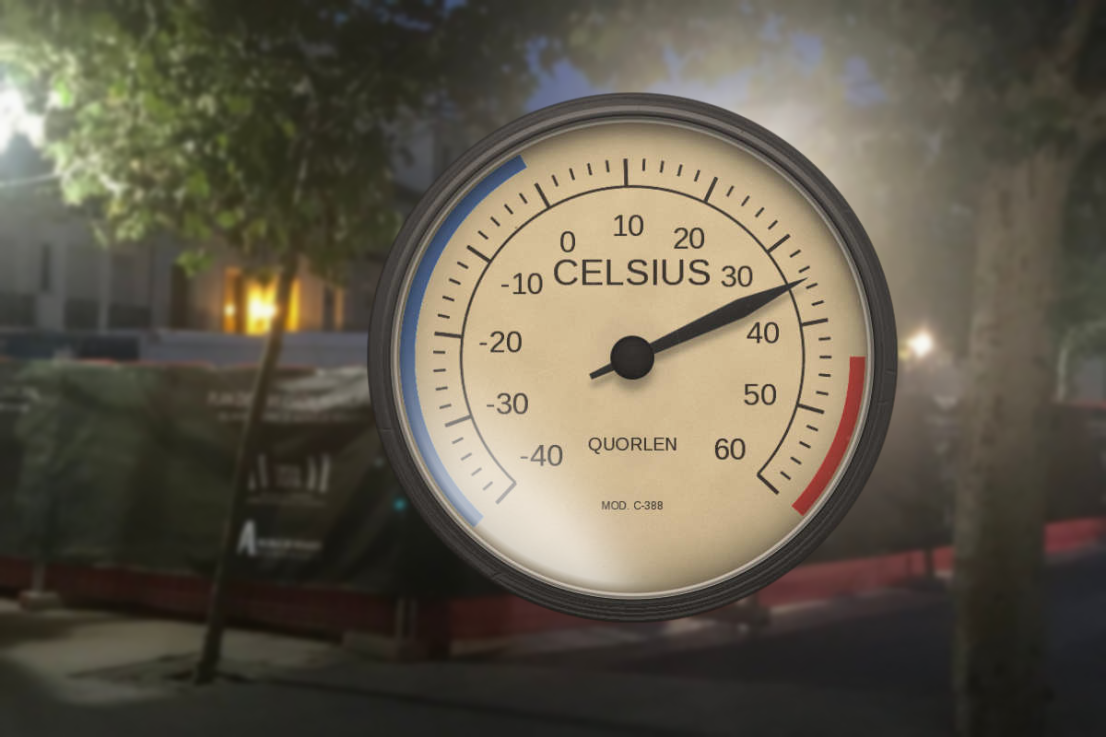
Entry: 35 °C
